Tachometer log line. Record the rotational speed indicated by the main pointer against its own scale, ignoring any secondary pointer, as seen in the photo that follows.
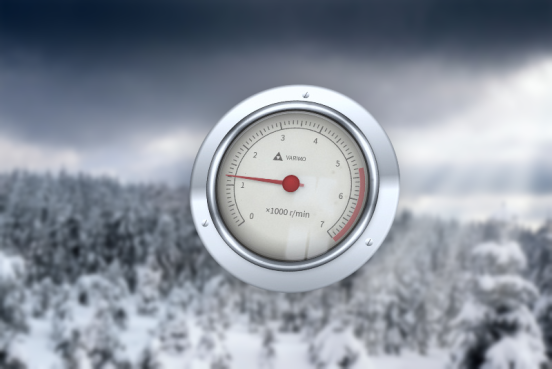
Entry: 1200 rpm
